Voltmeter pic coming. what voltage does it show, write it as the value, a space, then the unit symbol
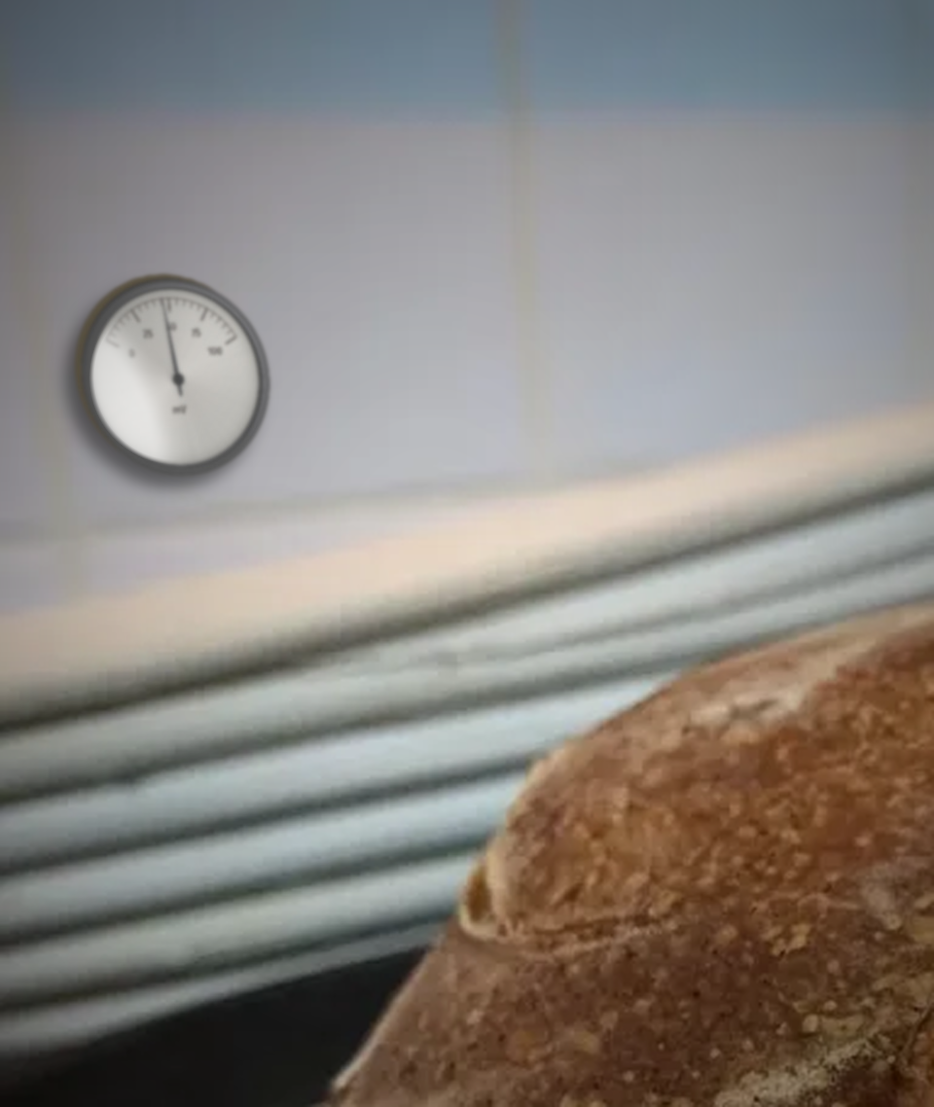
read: 45 mV
